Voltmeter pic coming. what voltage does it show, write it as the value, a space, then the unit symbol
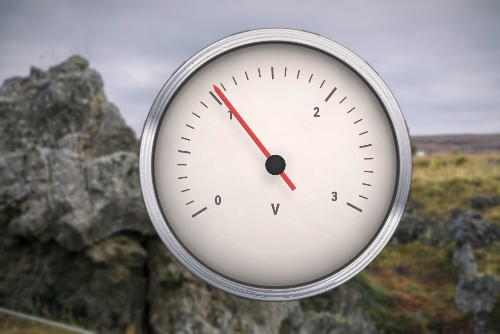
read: 1.05 V
